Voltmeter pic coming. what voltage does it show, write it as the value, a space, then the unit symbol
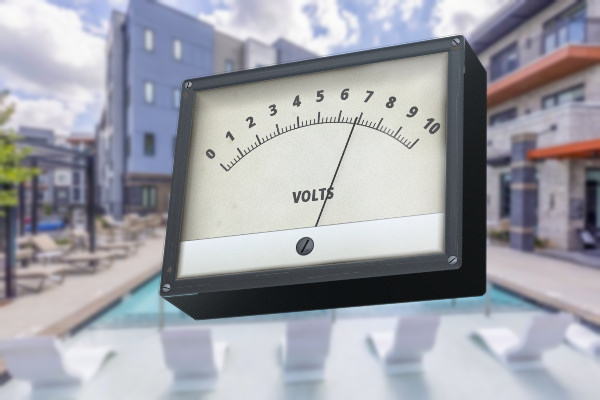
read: 7 V
